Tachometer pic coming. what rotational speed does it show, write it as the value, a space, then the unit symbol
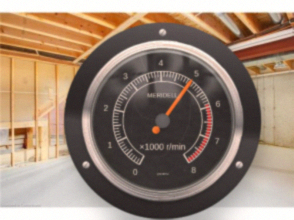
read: 5000 rpm
